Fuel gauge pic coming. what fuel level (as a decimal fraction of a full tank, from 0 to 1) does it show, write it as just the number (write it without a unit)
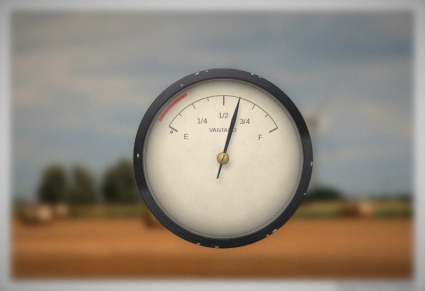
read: 0.625
